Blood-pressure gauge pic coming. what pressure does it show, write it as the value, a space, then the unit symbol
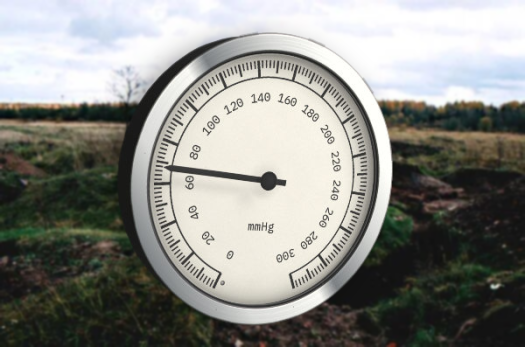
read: 68 mmHg
